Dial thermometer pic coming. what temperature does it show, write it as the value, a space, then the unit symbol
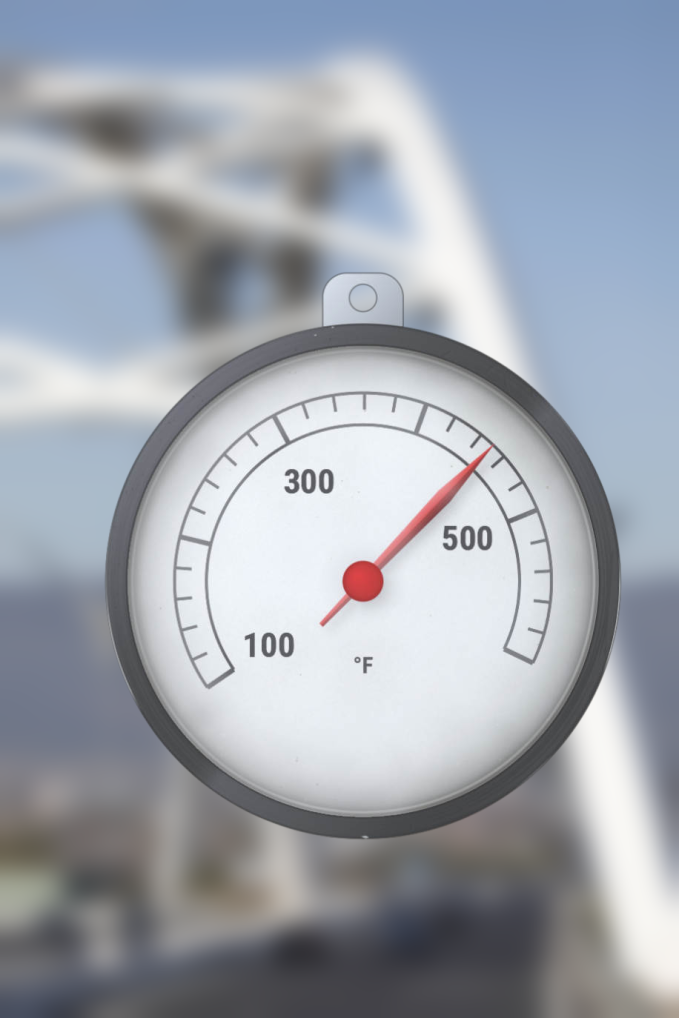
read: 450 °F
